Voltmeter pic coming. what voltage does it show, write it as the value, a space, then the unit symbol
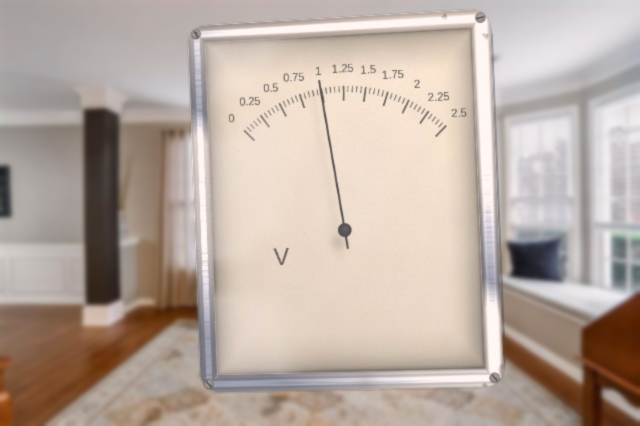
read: 1 V
